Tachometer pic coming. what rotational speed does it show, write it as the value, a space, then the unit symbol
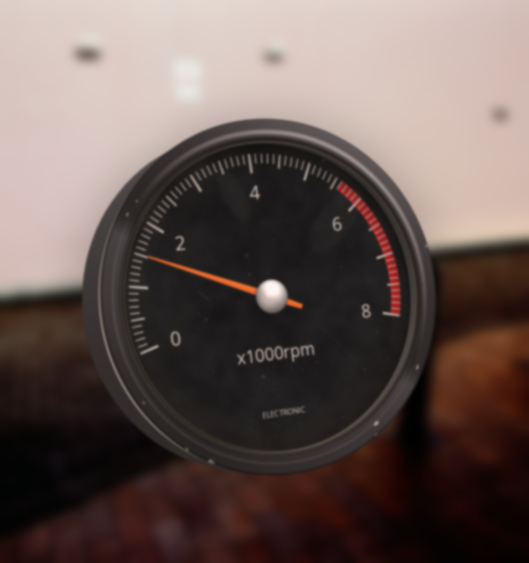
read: 1500 rpm
